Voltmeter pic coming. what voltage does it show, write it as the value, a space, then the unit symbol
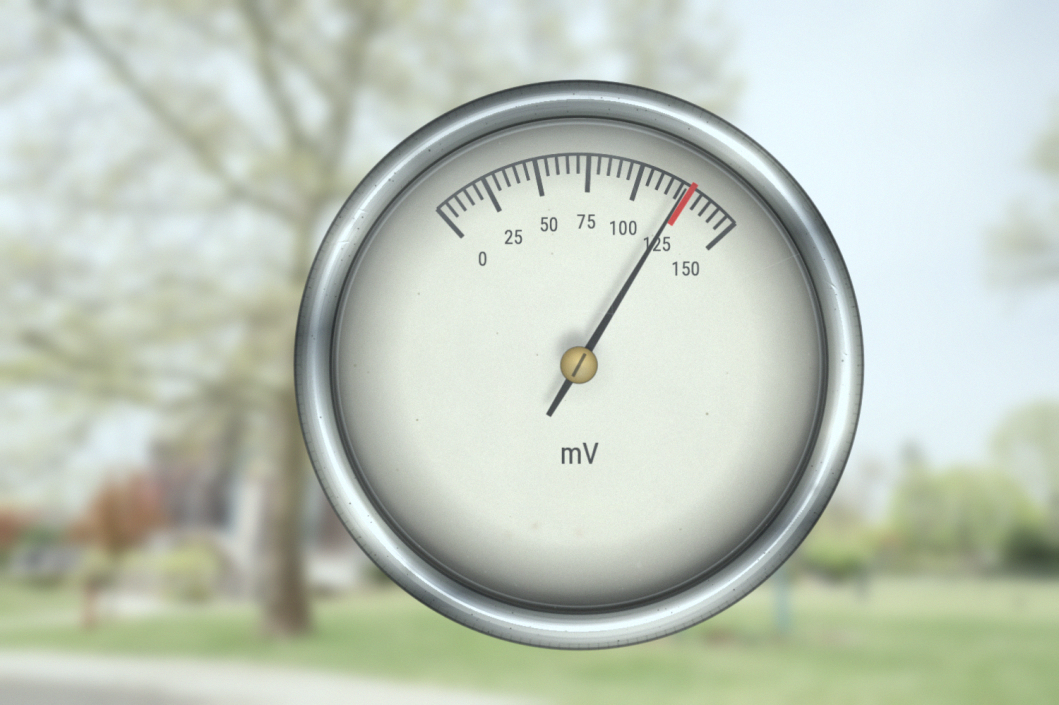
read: 122.5 mV
